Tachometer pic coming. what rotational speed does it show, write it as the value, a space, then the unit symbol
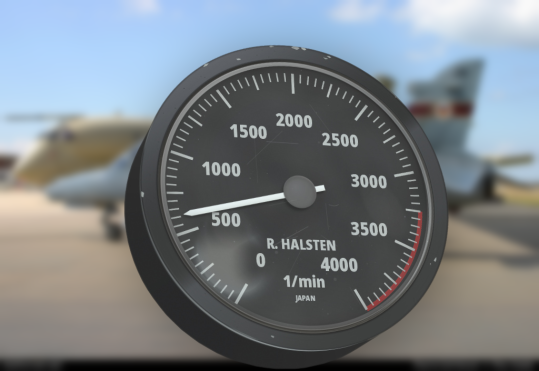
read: 600 rpm
